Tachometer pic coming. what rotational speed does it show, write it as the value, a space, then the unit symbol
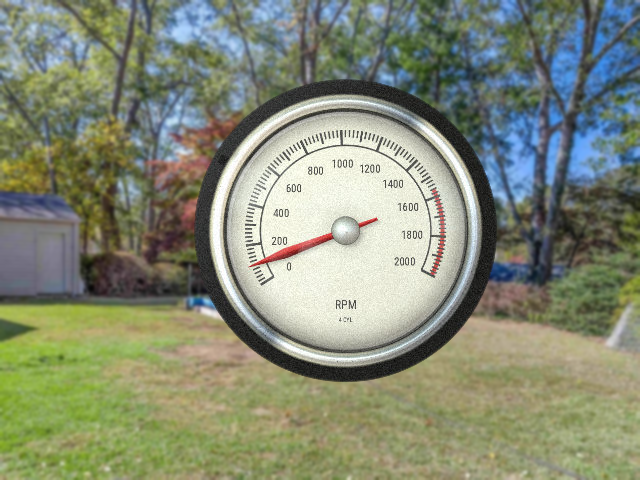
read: 100 rpm
